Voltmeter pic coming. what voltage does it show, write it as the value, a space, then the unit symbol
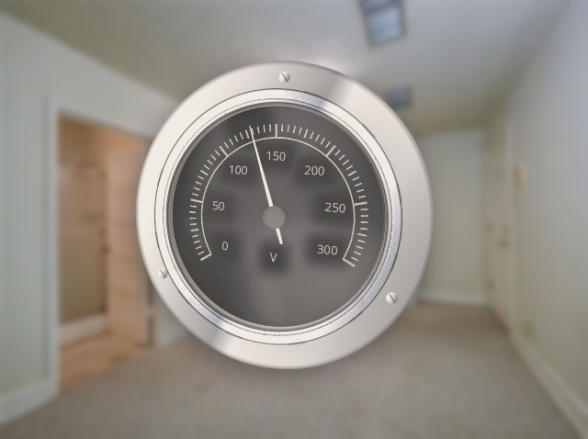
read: 130 V
